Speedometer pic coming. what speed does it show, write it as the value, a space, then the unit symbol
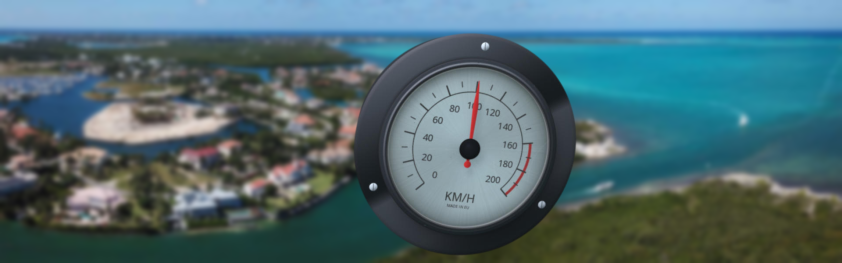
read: 100 km/h
